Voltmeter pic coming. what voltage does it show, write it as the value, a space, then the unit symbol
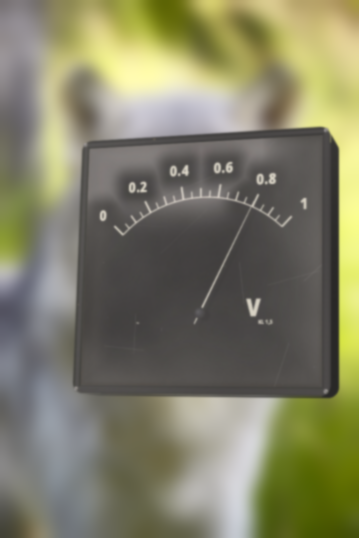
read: 0.8 V
